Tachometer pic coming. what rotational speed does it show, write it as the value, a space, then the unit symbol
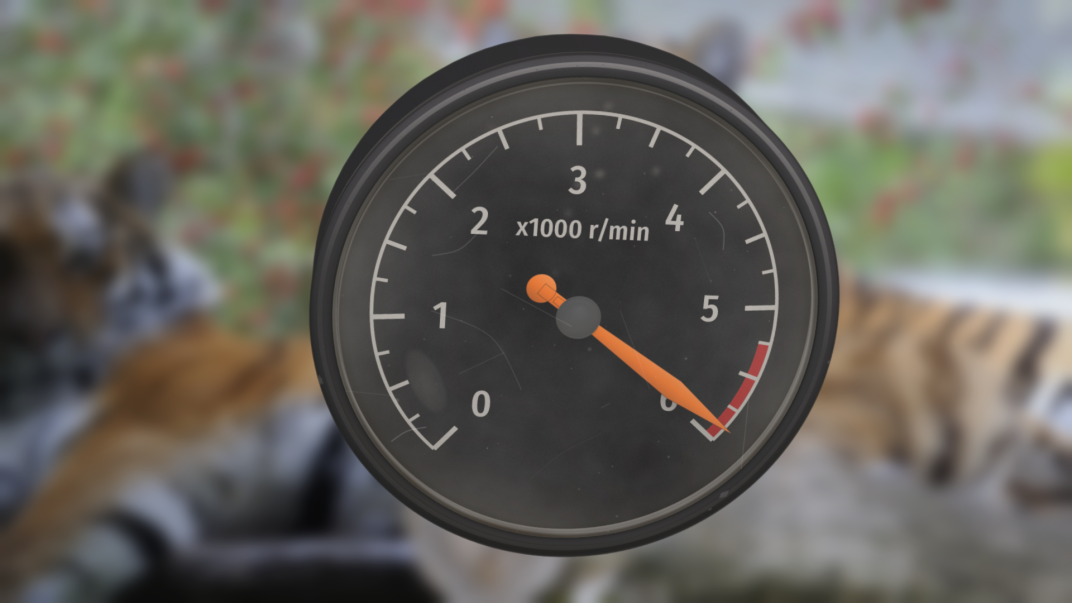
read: 5875 rpm
